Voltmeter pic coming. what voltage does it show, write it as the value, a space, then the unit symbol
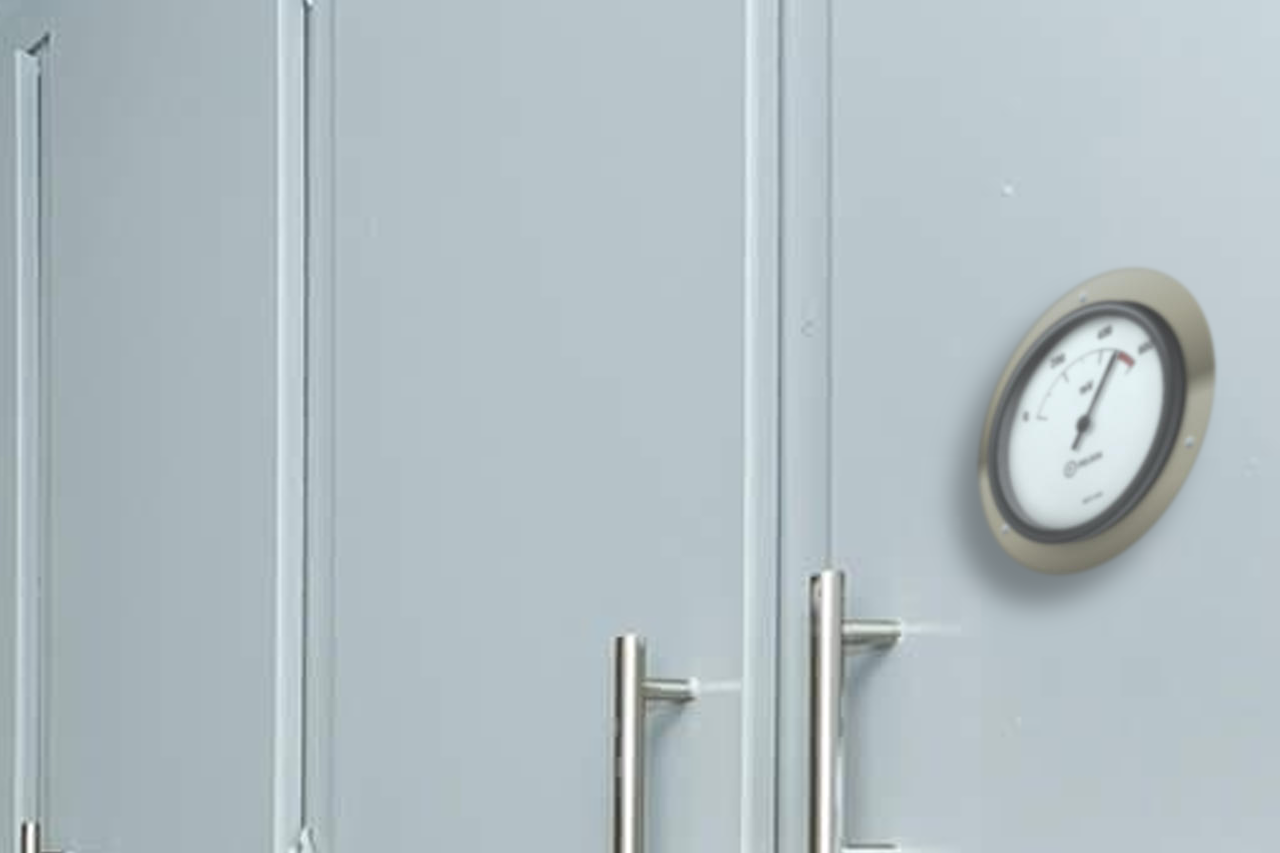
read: 500 mV
